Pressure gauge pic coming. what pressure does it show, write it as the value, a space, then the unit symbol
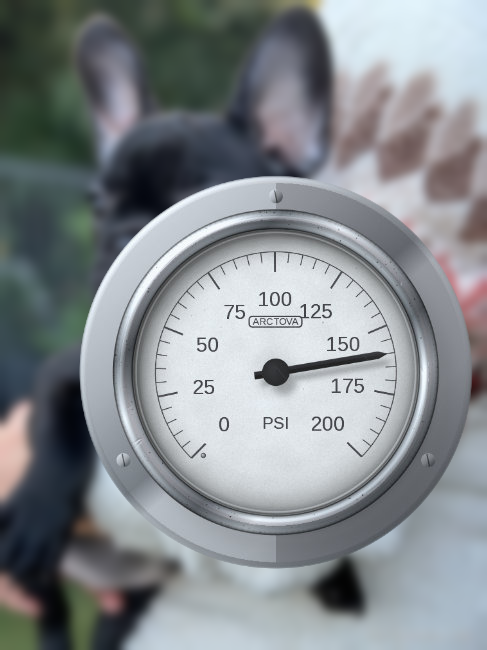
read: 160 psi
